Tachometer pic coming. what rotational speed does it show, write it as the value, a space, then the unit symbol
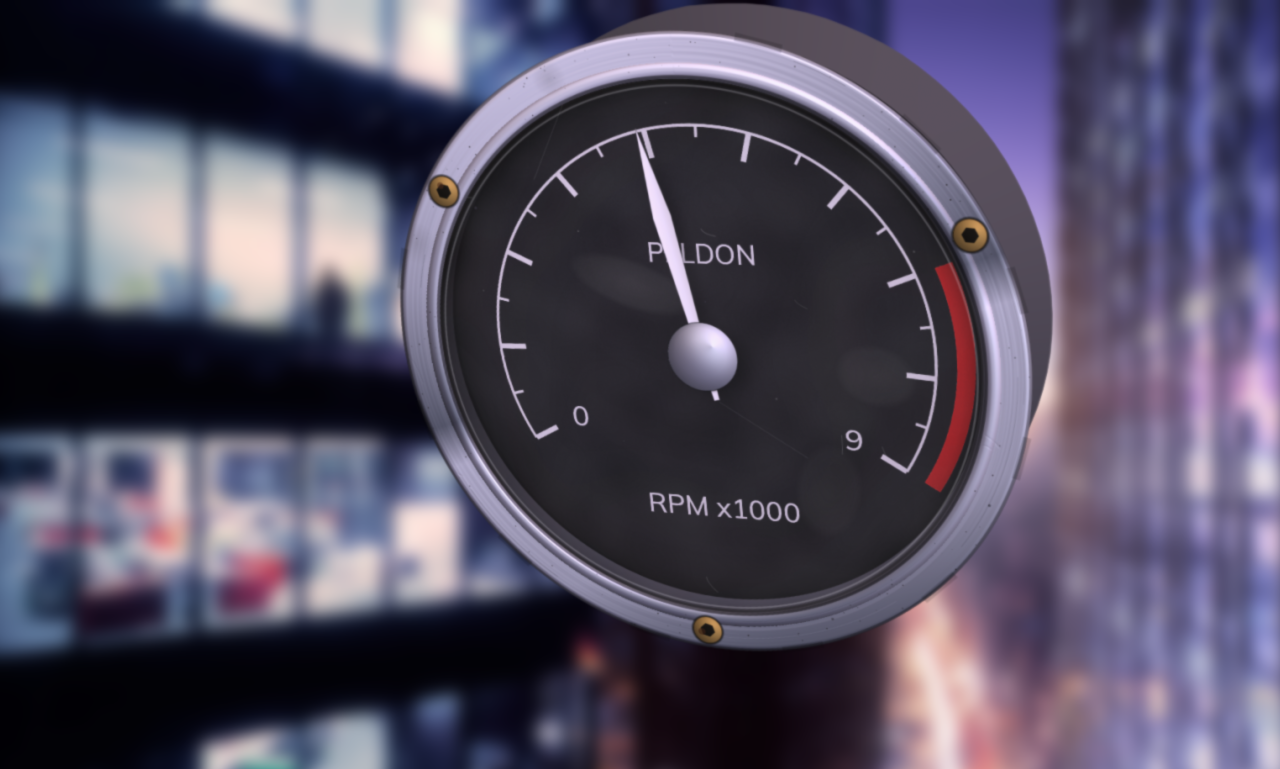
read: 4000 rpm
